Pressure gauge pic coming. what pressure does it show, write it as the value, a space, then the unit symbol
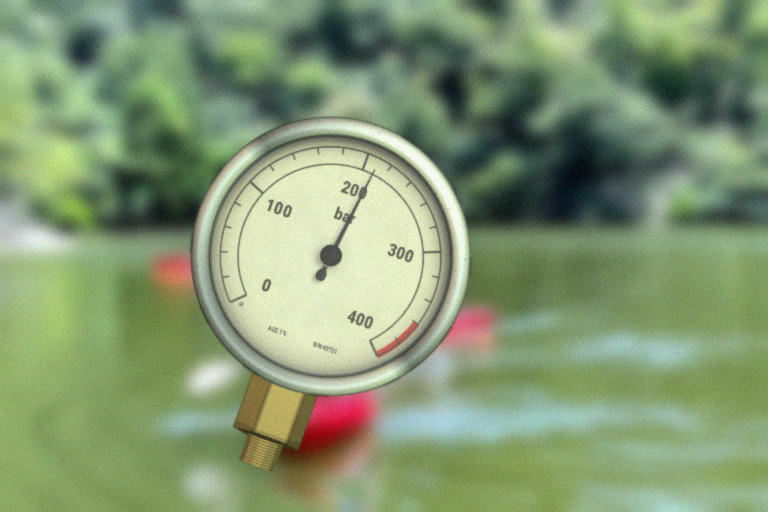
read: 210 bar
